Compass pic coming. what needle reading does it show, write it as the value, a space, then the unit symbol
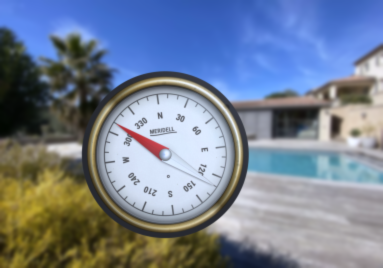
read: 310 °
